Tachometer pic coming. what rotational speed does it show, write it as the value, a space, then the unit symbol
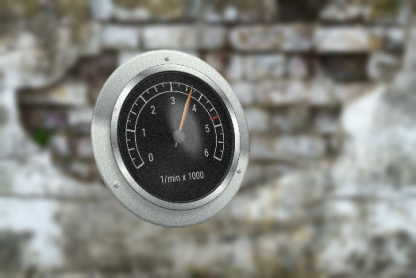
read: 3625 rpm
